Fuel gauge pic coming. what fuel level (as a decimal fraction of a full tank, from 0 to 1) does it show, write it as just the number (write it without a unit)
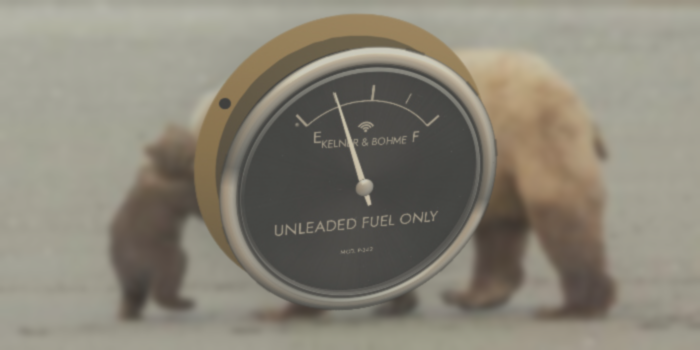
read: 0.25
